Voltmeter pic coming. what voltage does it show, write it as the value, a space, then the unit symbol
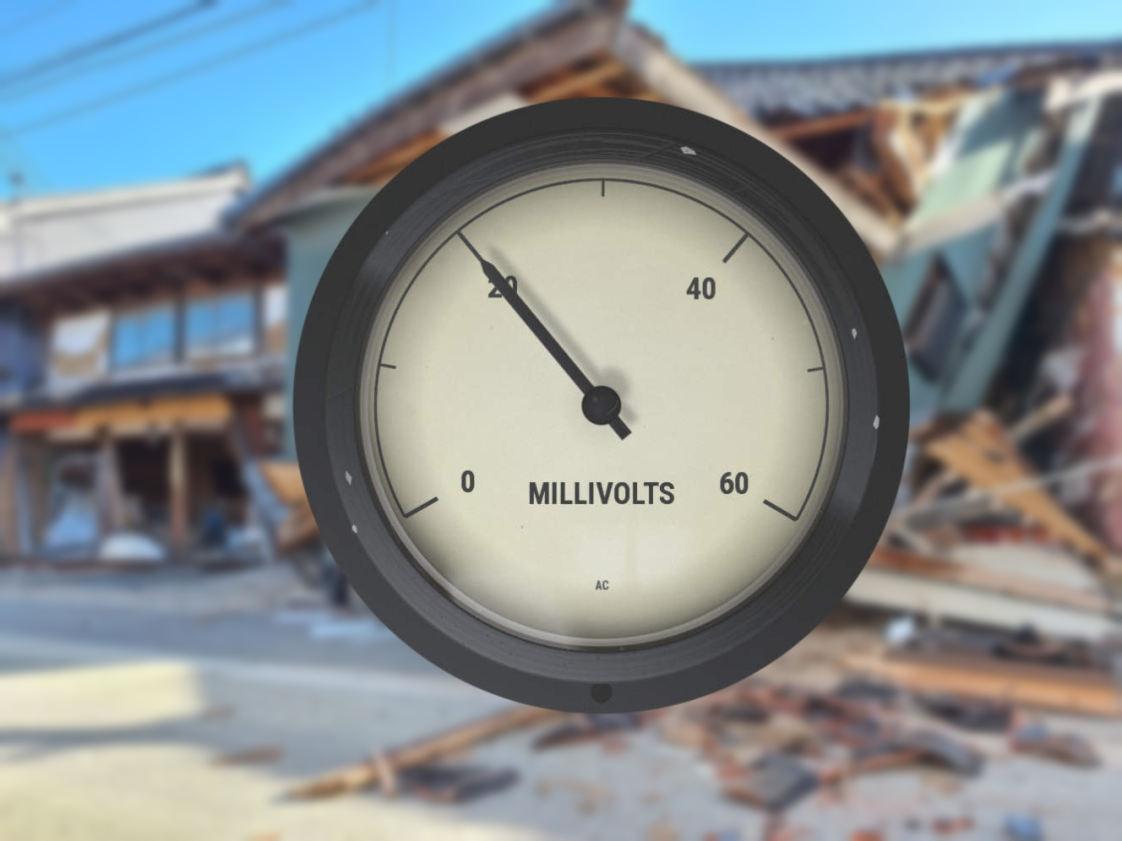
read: 20 mV
